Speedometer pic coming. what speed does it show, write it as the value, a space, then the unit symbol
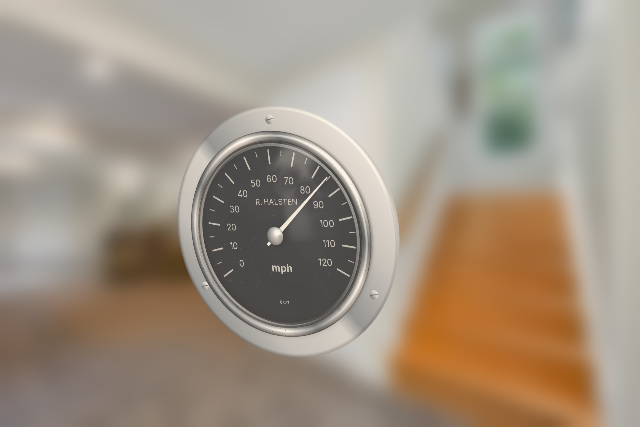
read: 85 mph
